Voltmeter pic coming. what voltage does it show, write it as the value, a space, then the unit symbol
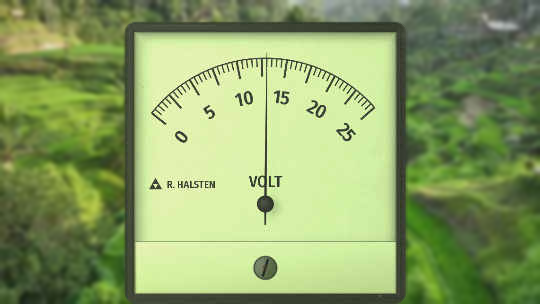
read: 13 V
